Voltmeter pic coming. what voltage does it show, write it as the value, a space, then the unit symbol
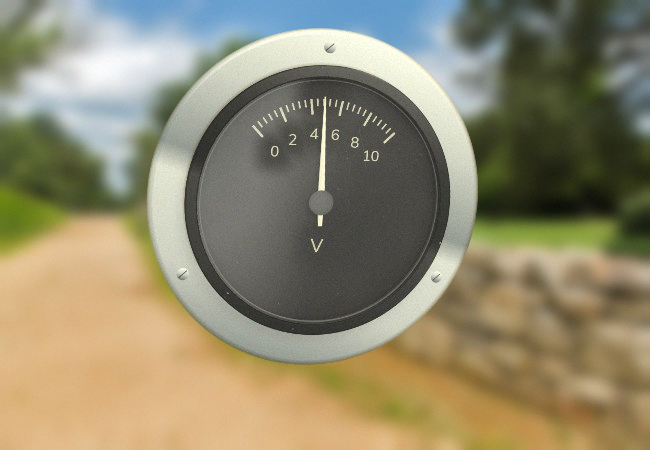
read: 4.8 V
